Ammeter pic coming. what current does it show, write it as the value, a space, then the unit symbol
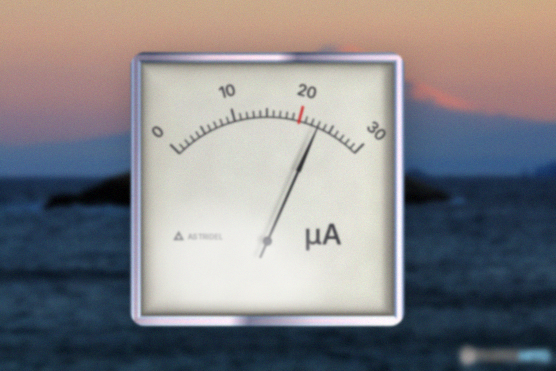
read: 23 µA
